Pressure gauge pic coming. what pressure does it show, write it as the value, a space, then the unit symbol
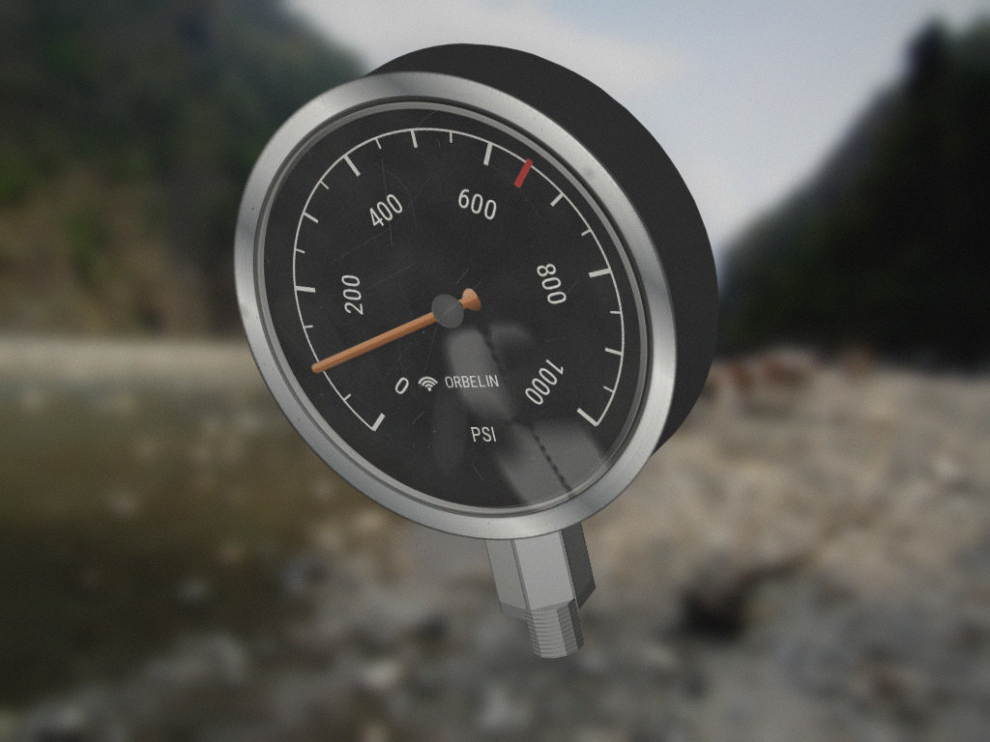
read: 100 psi
